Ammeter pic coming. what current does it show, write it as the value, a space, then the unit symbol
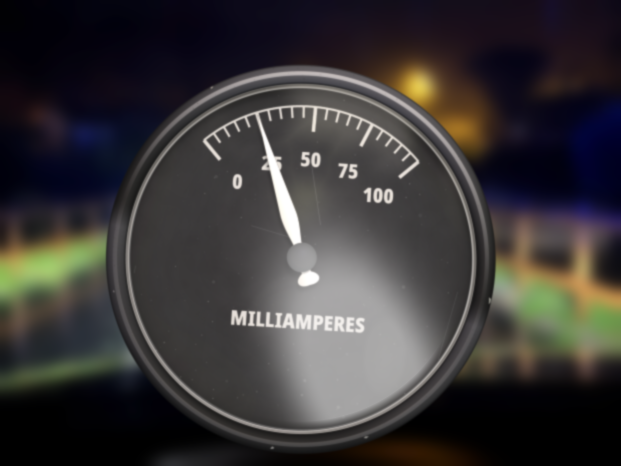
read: 25 mA
